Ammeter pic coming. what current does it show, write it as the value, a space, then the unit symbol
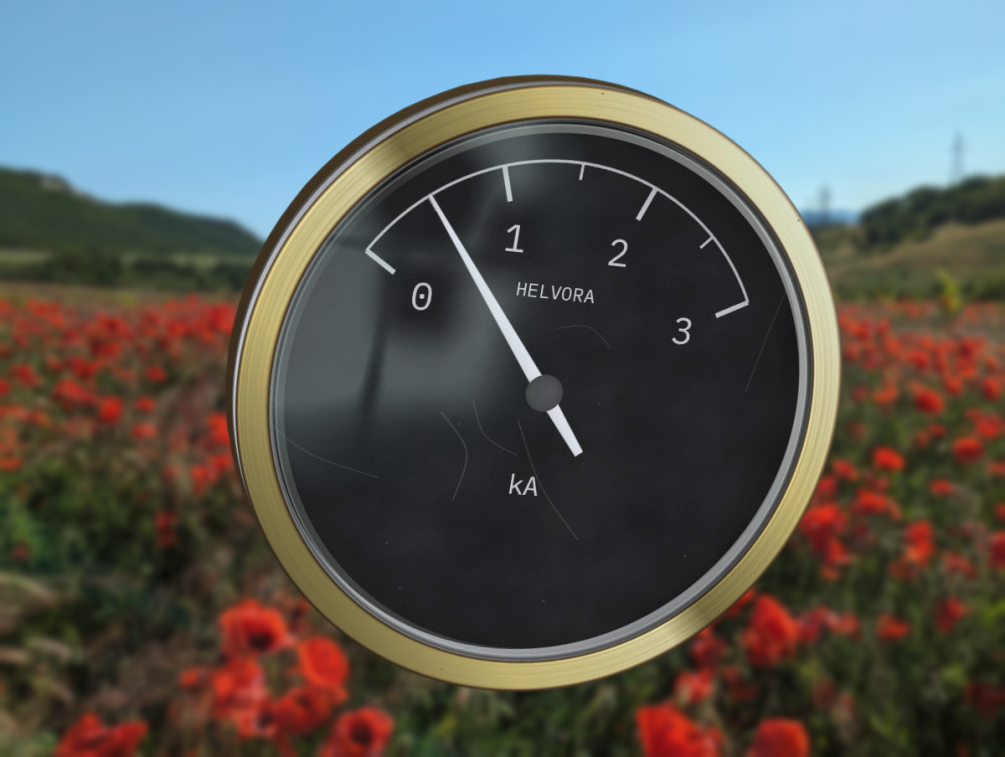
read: 0.5 kA
